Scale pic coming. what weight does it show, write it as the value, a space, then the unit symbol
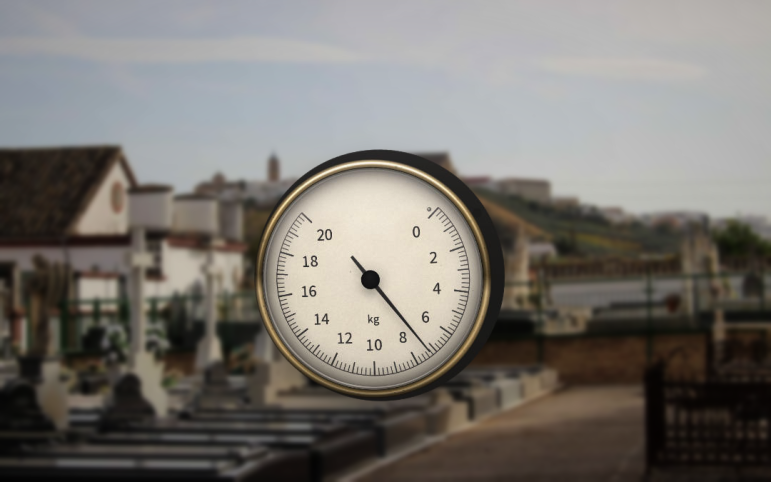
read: 7.2 kg
